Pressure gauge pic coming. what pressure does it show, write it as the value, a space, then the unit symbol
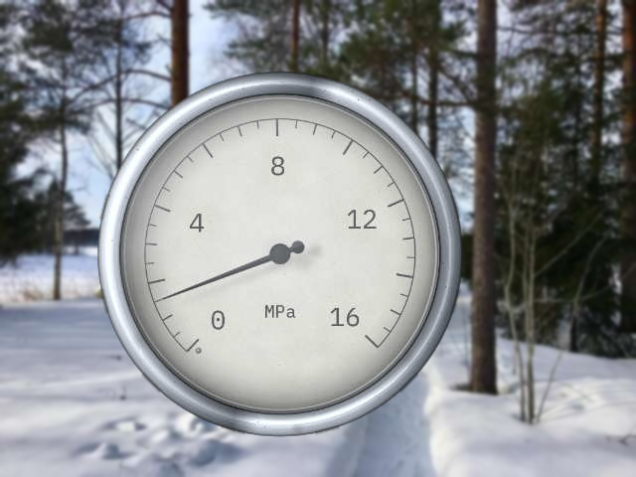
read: 1.5 MPa
